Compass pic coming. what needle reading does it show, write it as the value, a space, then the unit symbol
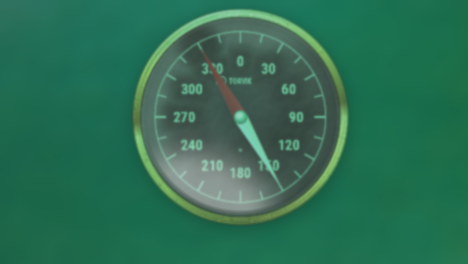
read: 330 °
